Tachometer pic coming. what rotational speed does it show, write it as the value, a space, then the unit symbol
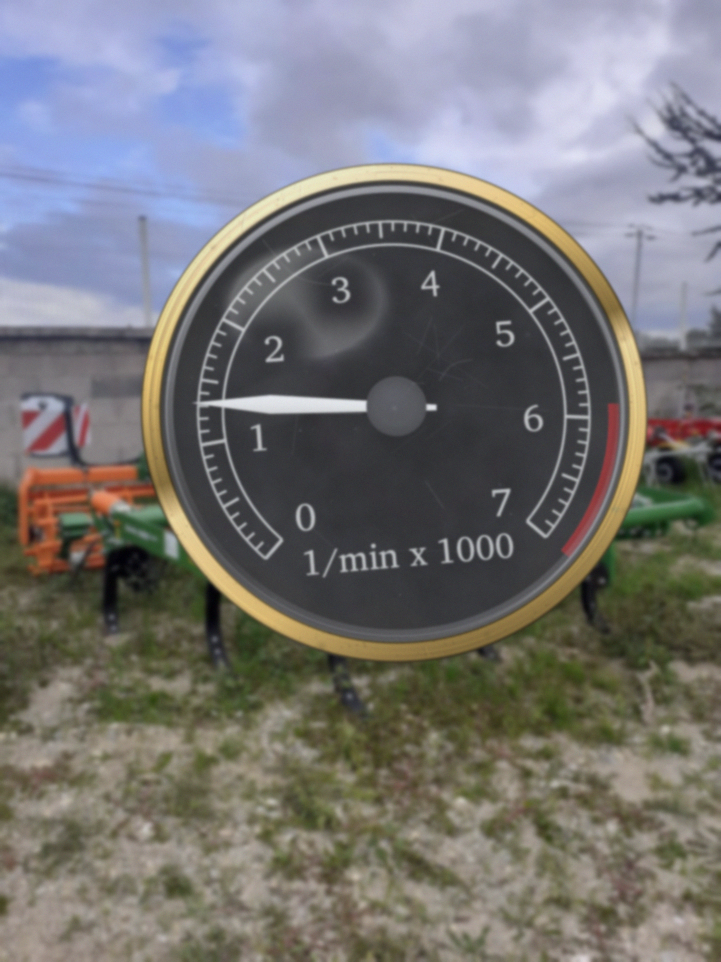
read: 1300 rpm
